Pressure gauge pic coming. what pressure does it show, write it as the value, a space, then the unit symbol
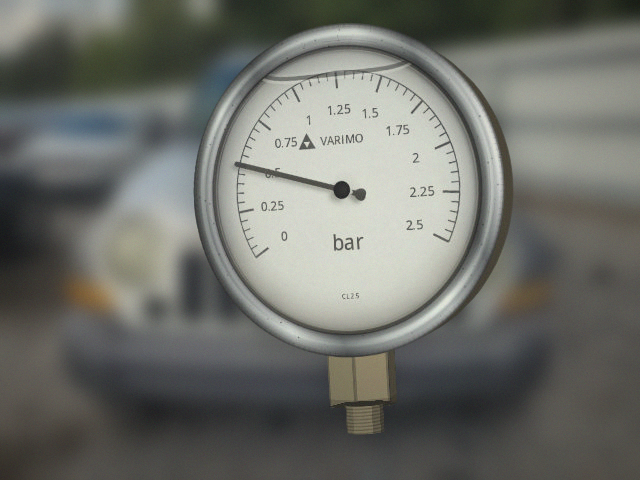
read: 0.5 bar
